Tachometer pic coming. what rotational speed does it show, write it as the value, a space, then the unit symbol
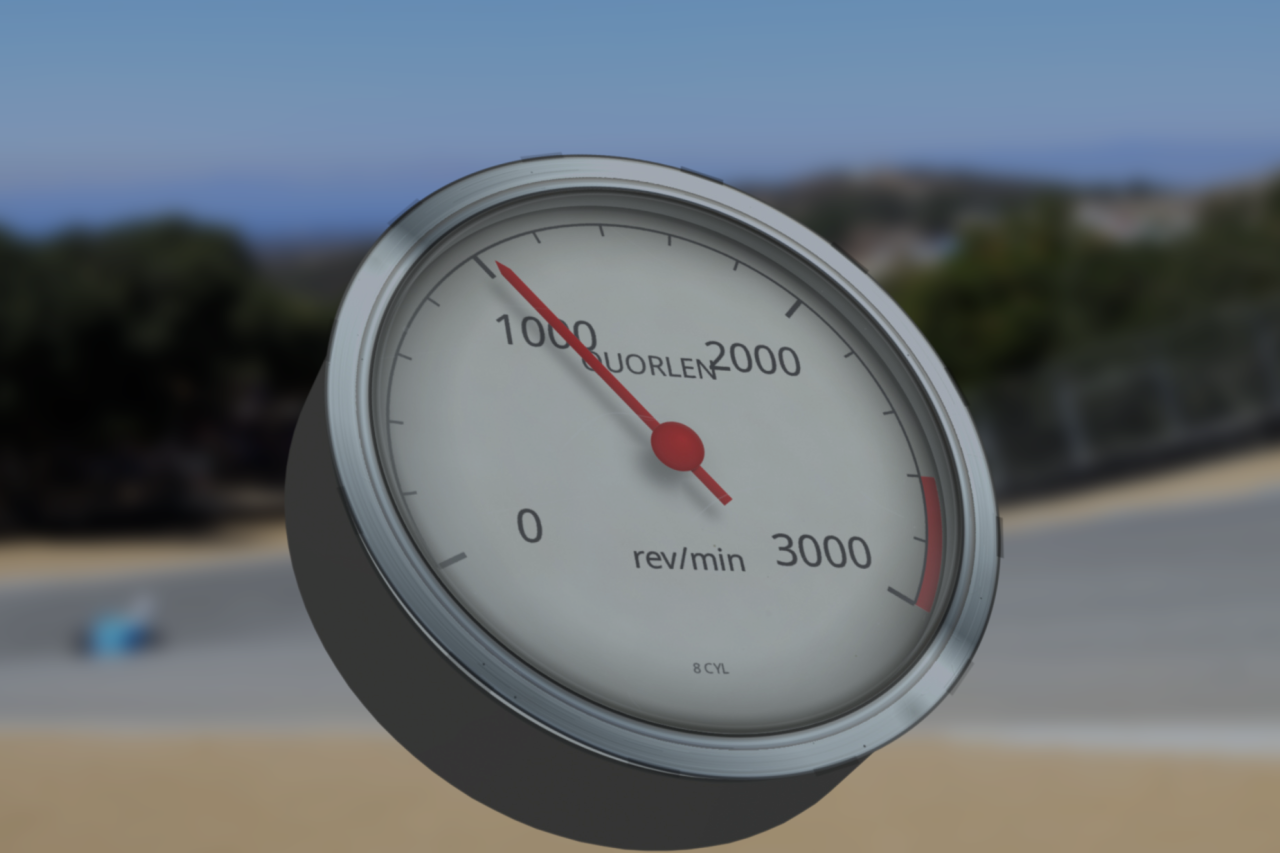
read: 1000 rpm
